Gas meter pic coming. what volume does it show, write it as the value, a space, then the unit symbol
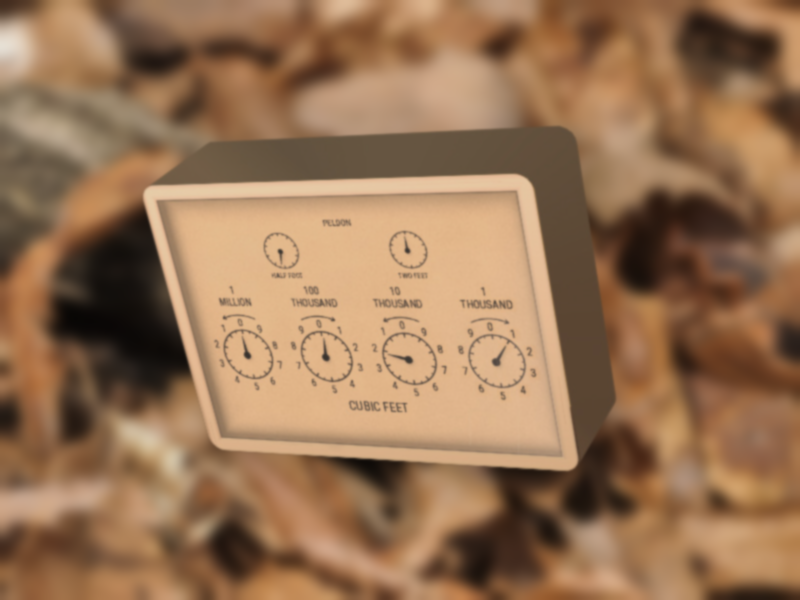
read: 2100 ft³
